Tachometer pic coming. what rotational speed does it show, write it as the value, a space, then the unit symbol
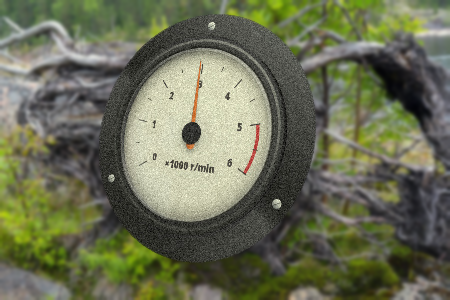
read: 3000 rpm
